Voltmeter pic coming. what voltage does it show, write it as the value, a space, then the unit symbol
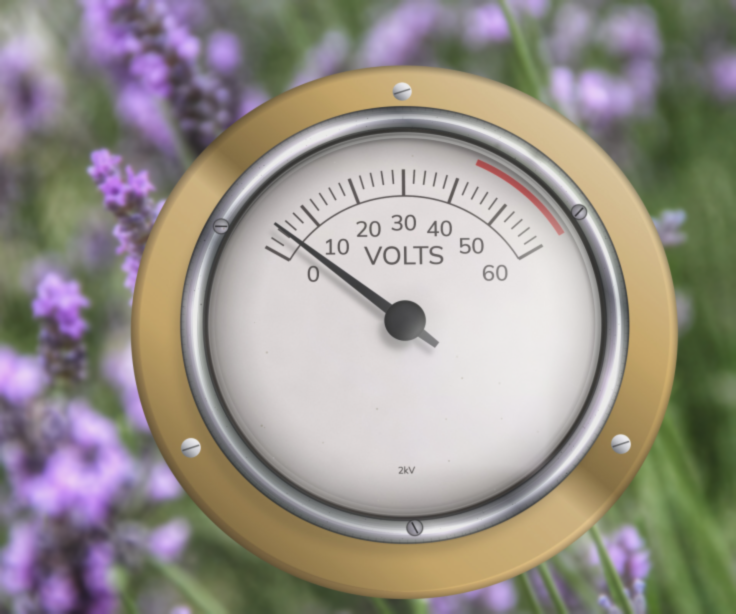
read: 4 V
